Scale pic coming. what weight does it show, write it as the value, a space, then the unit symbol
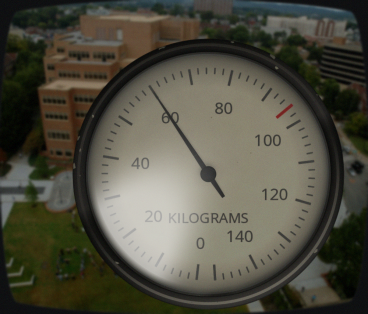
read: 60 kg
